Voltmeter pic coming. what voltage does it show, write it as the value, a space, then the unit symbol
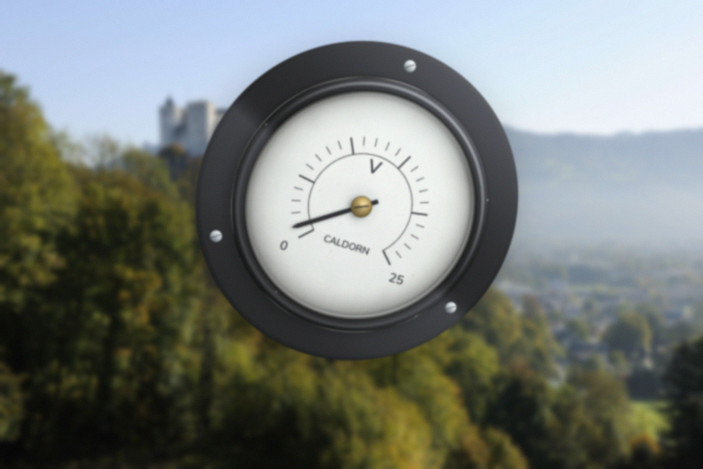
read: 1 V
